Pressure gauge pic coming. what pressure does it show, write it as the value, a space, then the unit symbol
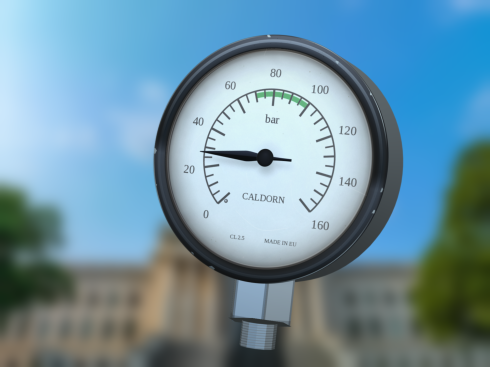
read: 27.5 bar
